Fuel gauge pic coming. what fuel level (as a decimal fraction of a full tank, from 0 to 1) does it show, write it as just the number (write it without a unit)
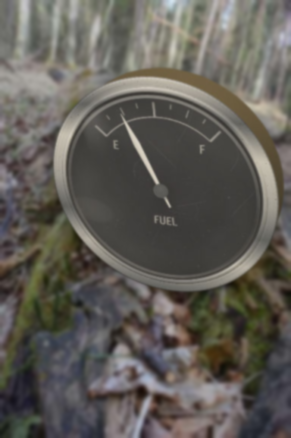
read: 0.25
